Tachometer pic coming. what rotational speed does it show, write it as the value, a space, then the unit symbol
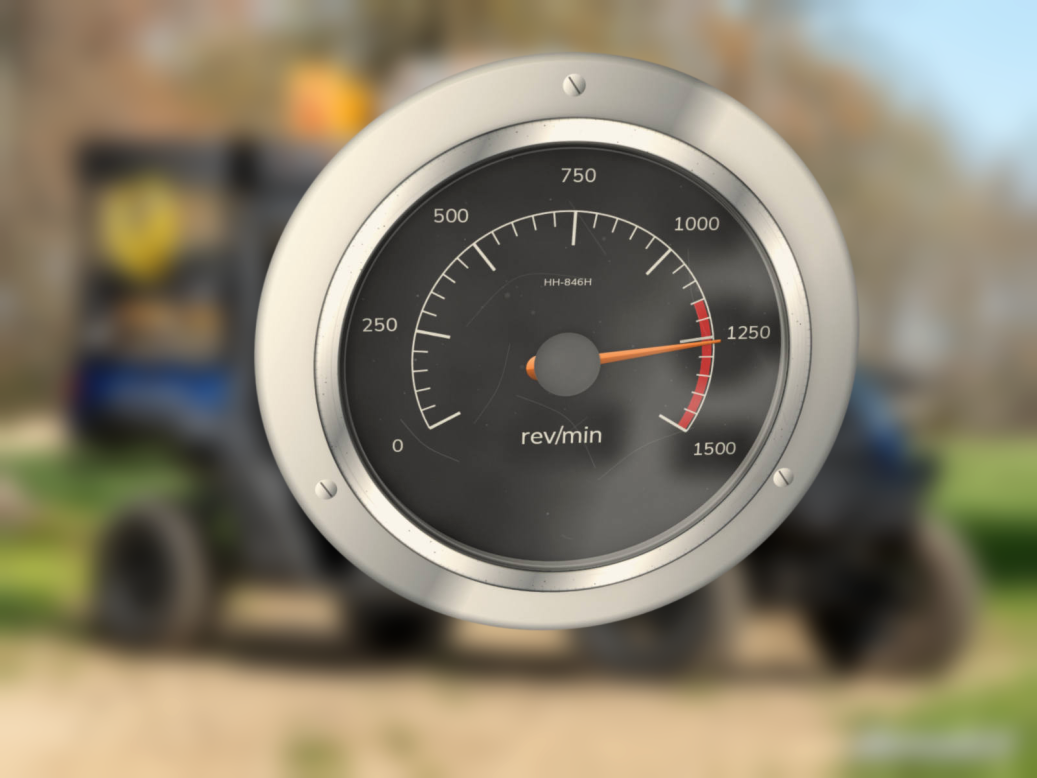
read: 1250 rpm
